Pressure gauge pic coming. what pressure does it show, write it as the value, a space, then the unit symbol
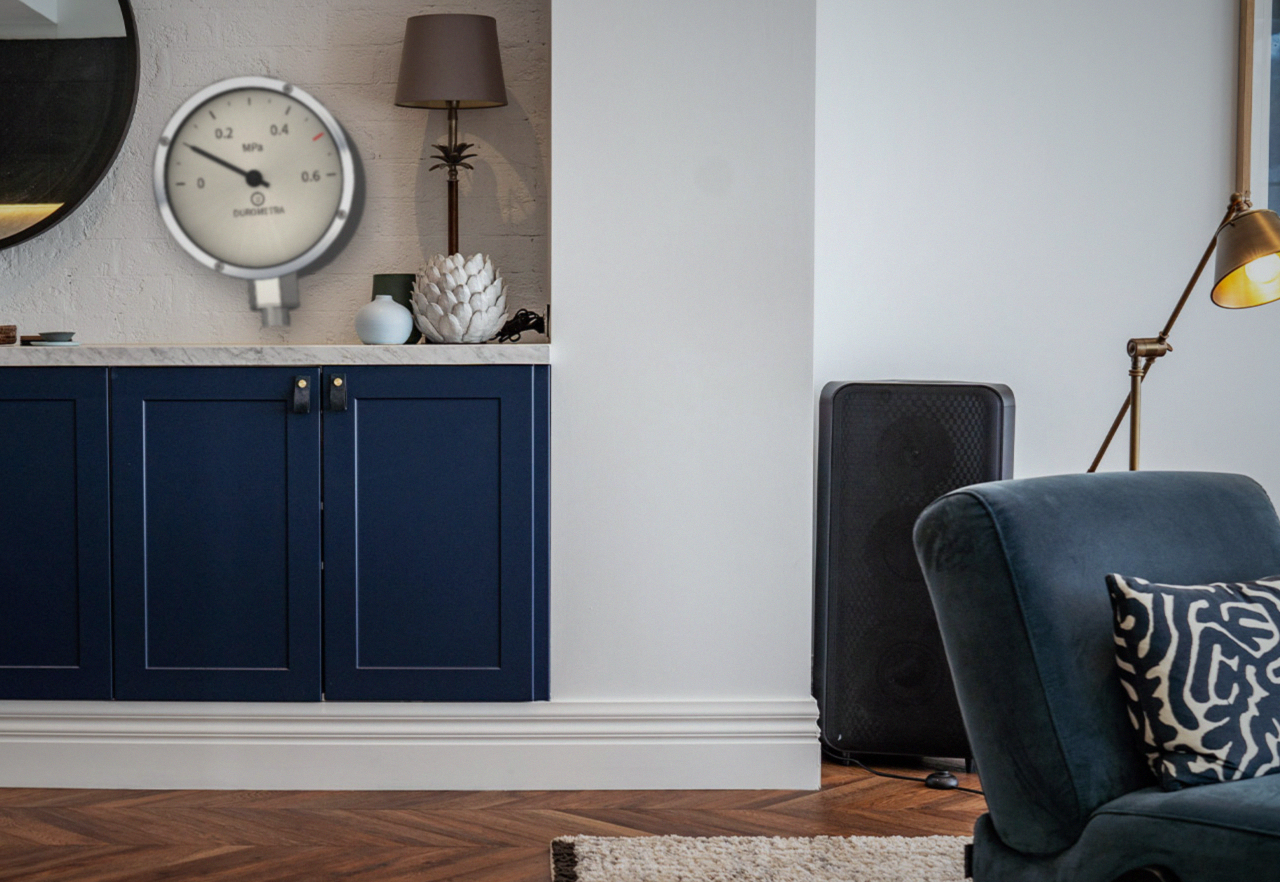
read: 0.1 MPa
